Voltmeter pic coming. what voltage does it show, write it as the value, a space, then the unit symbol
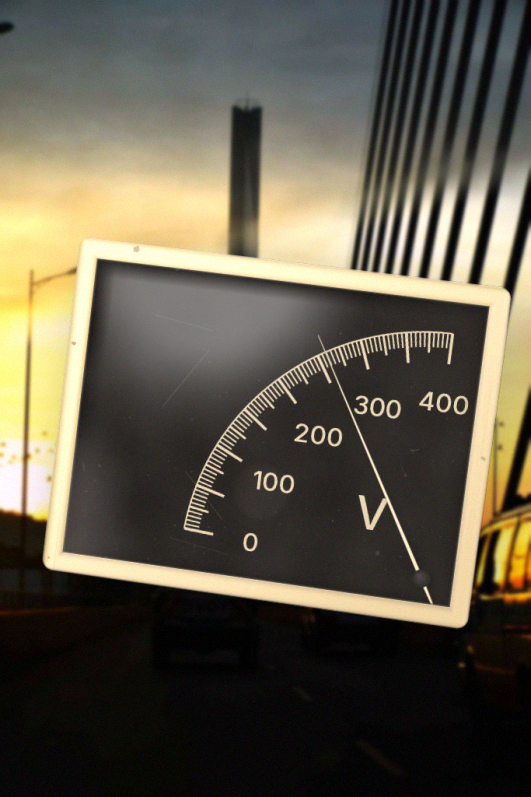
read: 260 V
